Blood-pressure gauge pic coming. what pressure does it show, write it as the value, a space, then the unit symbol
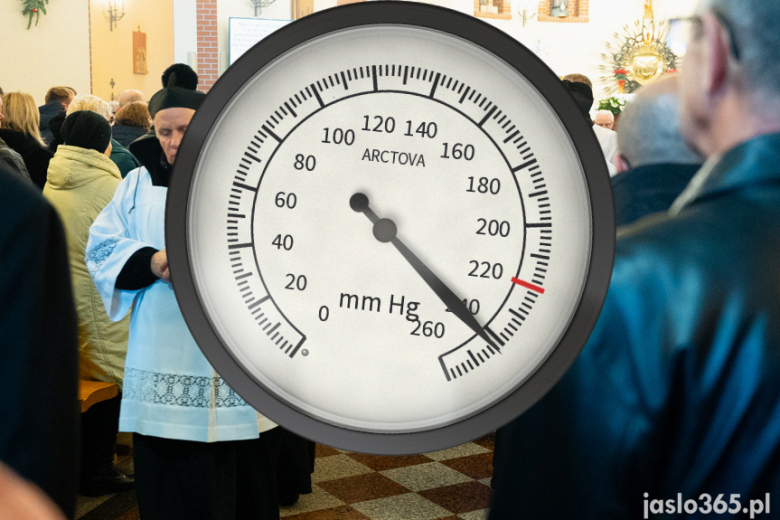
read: 242 mmHg
